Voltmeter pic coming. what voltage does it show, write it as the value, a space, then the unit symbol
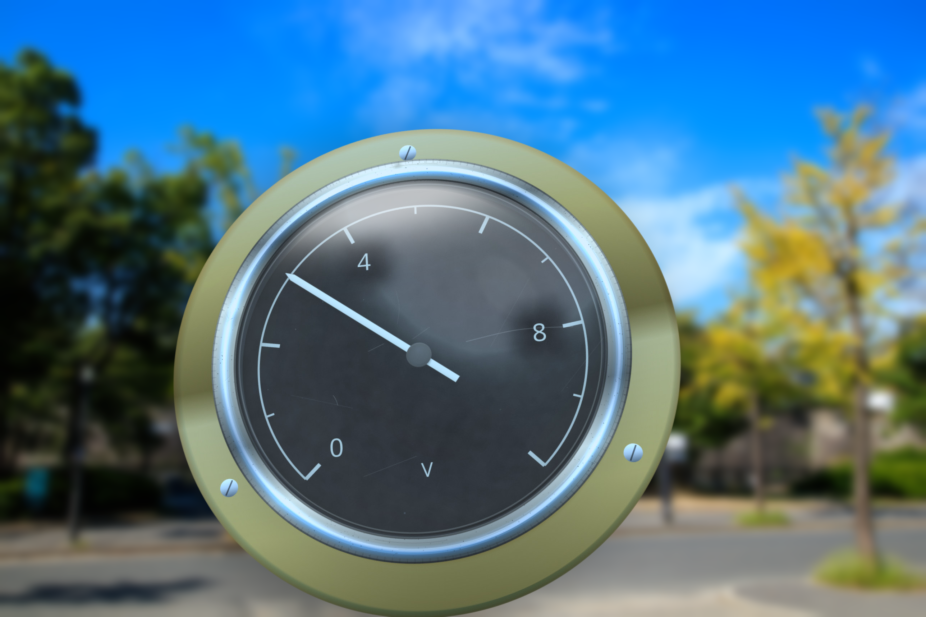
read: 3 V
